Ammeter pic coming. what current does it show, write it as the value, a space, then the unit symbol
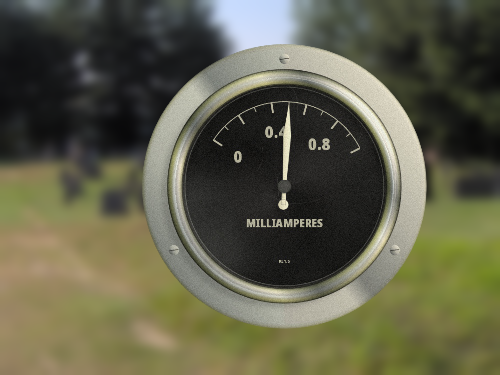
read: 0.5 mA
